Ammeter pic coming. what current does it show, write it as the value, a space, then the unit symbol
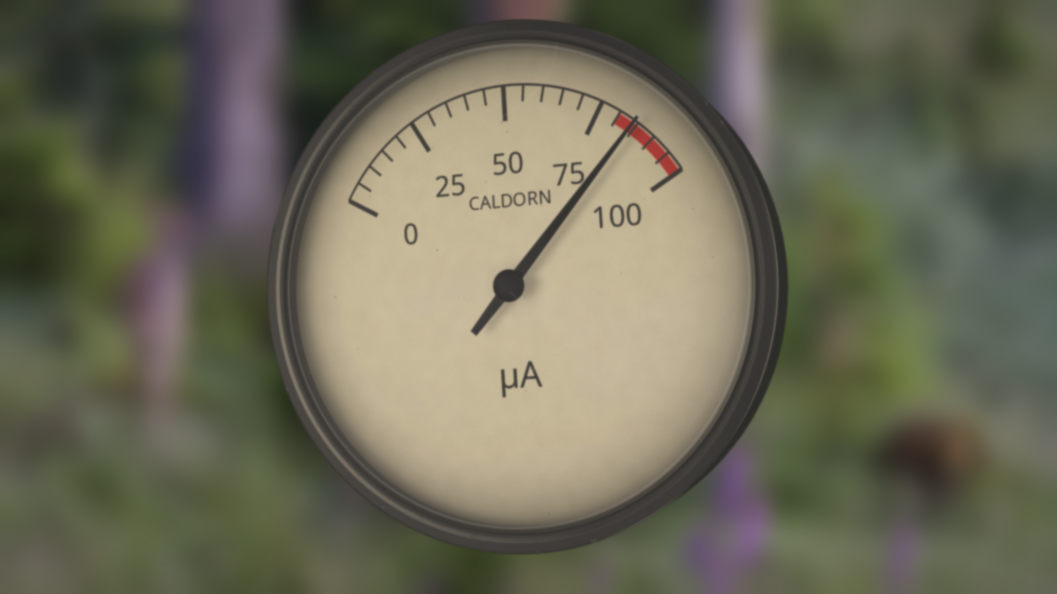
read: 85 µA
